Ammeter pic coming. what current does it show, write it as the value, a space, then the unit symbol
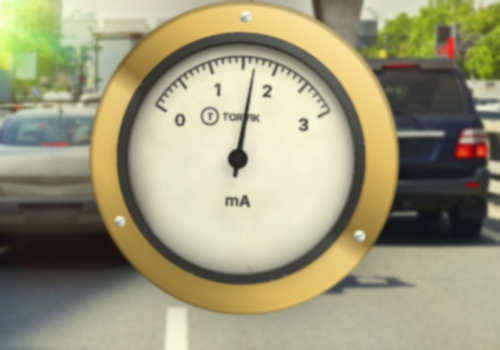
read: 1.7 mA
